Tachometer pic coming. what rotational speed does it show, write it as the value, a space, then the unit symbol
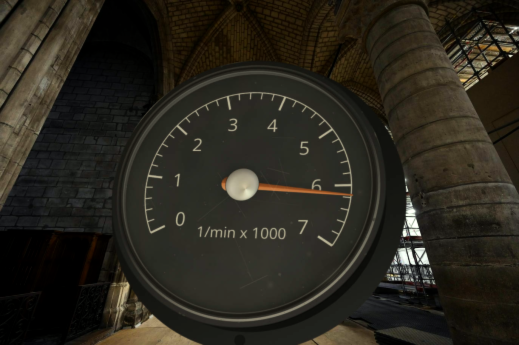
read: 6200 rpm
